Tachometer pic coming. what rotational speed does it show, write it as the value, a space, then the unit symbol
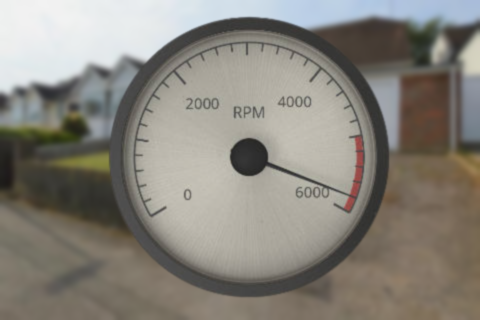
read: 5800 rpm
